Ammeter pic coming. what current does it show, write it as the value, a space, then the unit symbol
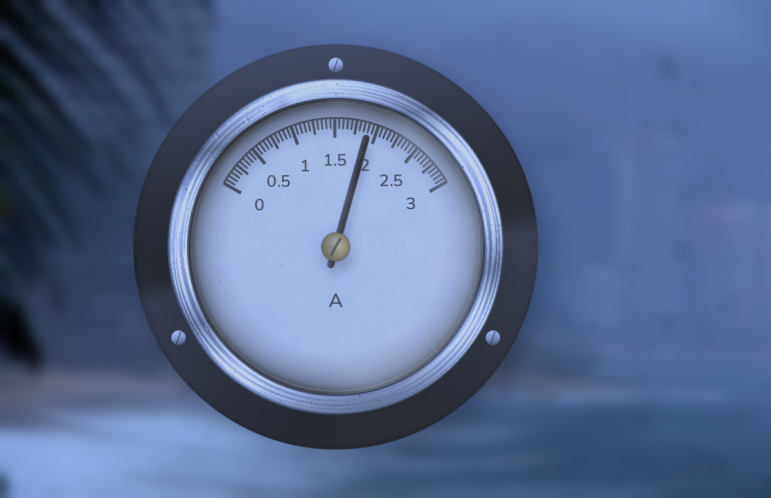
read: 1.9 A
